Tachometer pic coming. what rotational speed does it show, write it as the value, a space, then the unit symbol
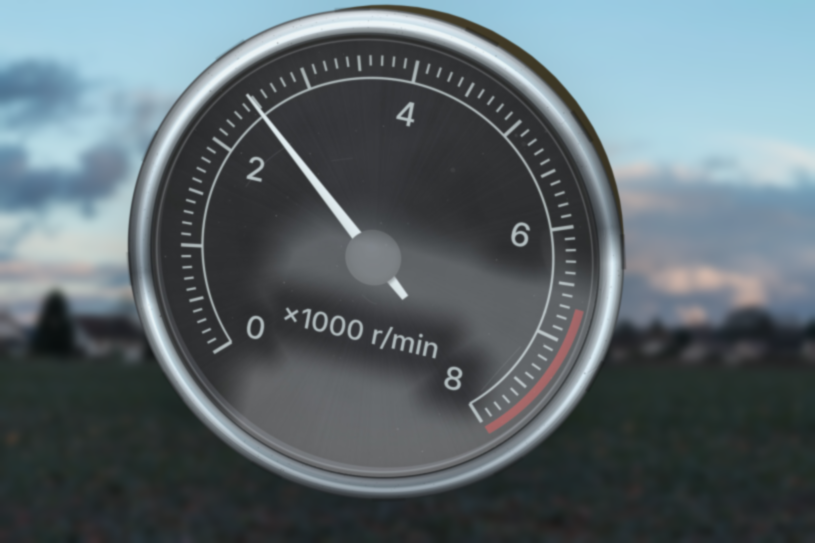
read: 2500 rpm
